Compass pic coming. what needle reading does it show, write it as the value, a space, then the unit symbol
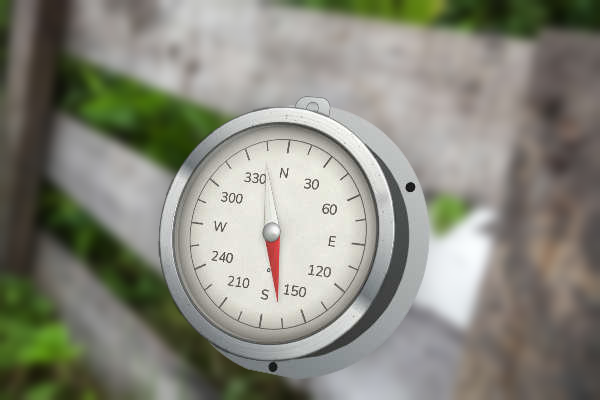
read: 165 °
